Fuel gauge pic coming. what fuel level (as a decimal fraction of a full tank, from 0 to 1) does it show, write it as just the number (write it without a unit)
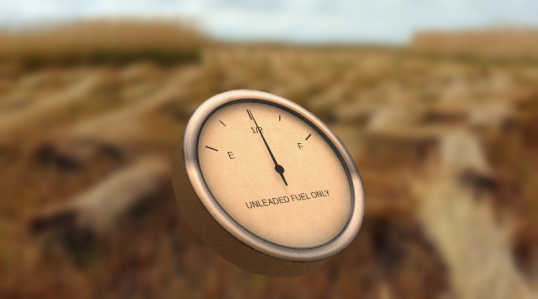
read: 0.5
